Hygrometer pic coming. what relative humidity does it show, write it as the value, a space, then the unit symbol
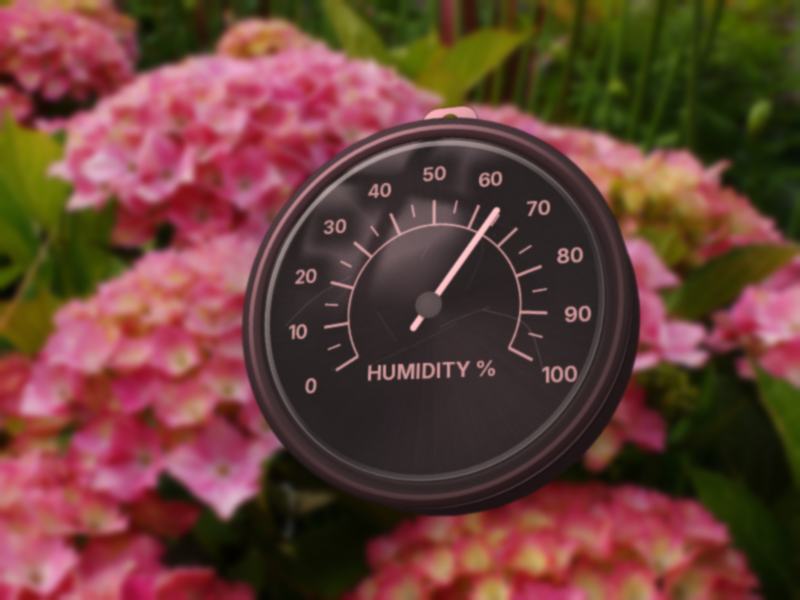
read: 65 %
